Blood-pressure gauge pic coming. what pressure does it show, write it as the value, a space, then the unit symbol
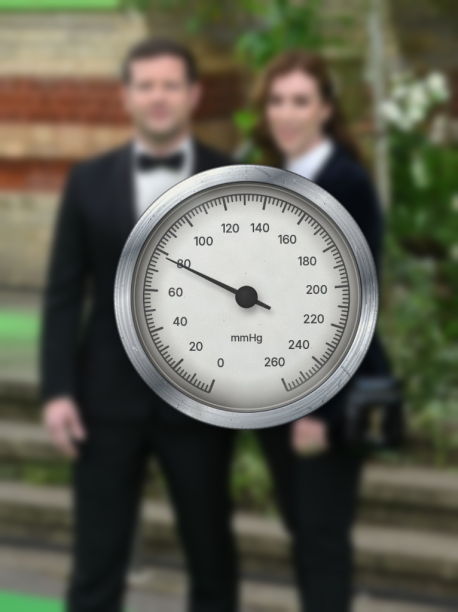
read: 78 mmHg
